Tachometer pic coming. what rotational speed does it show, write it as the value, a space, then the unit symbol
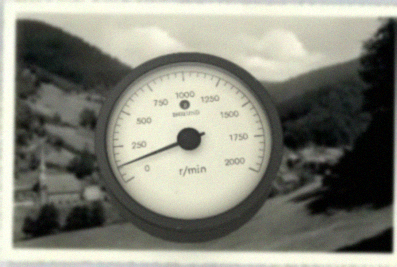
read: 100 rpm
